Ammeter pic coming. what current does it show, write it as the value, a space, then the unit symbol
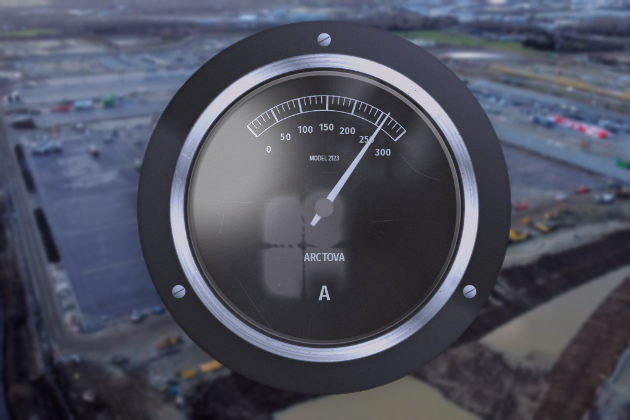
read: 260 A
